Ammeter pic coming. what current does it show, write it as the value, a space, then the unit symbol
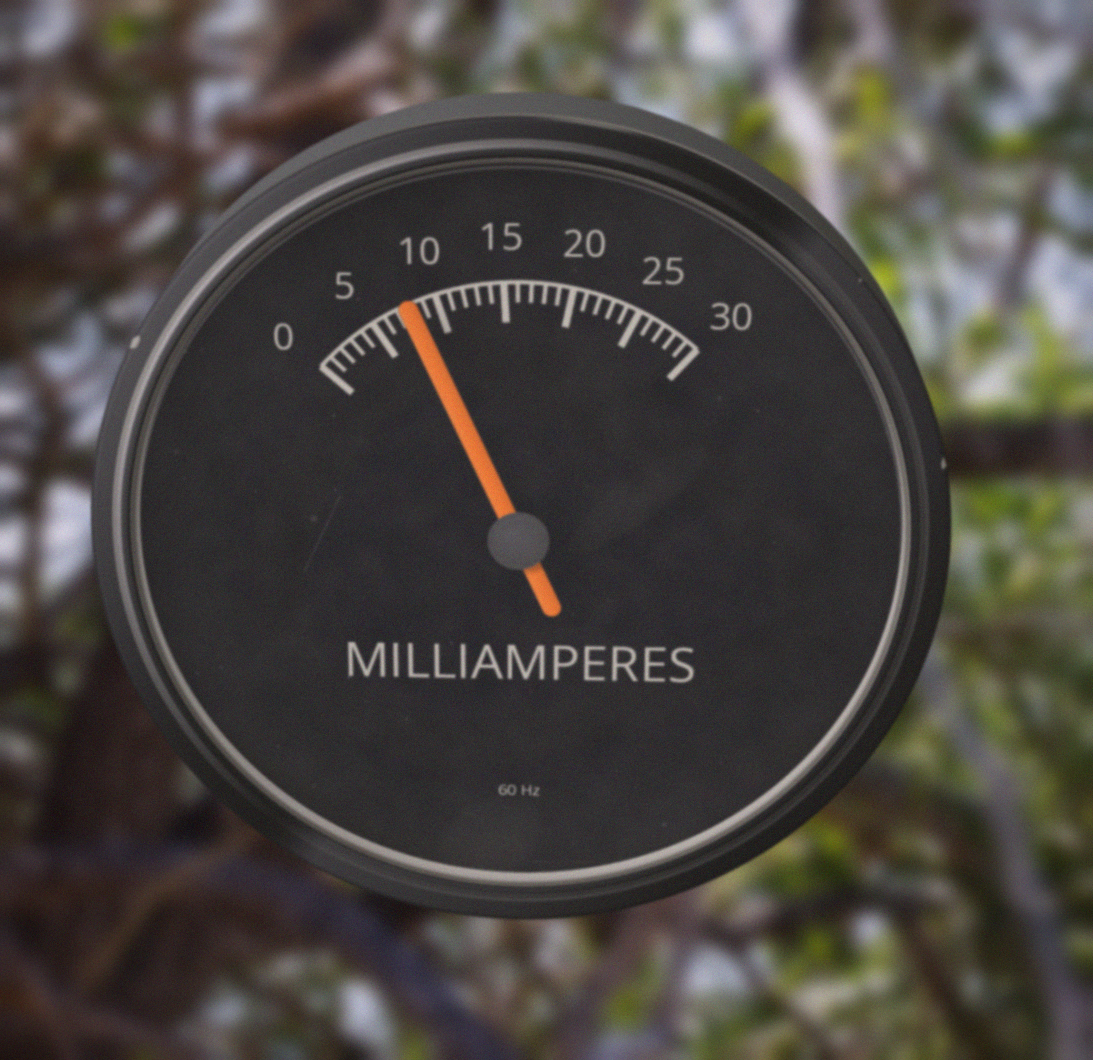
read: 8 mA
